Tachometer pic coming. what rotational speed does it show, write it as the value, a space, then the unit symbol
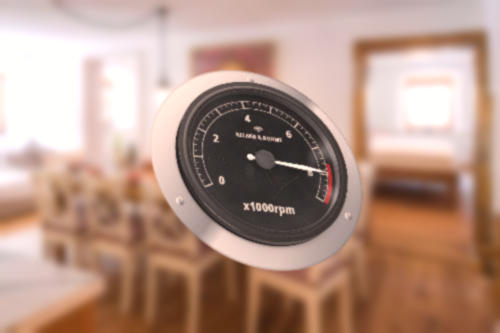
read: 8000 rpm
